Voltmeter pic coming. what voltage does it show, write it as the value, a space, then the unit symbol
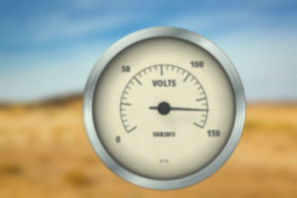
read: 135 V
